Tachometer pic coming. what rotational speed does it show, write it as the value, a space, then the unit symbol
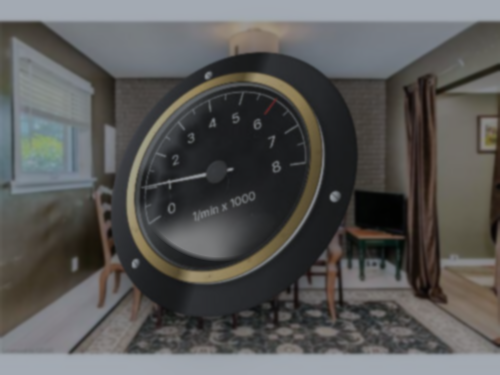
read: 1000 rpm
